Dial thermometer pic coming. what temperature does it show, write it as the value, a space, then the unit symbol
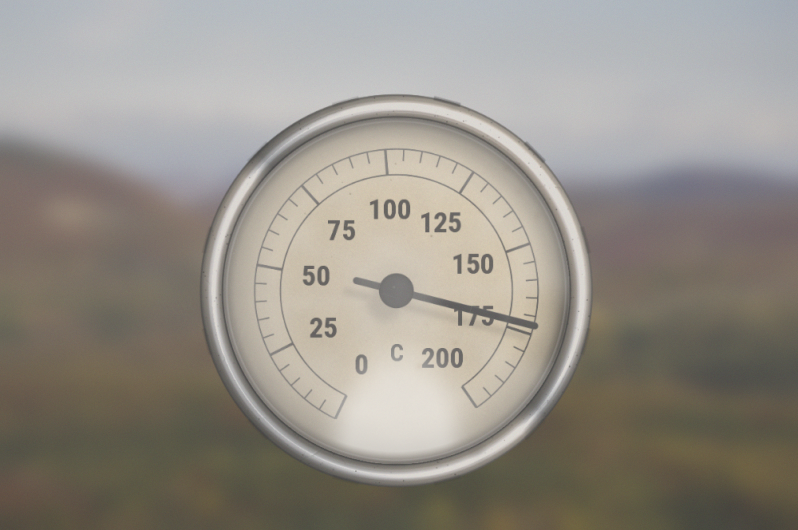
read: 172.5 °C
